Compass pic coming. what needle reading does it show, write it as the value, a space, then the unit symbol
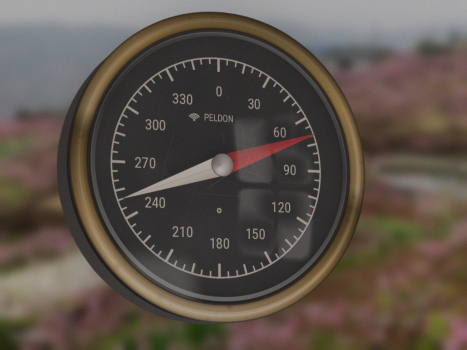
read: 70 °
